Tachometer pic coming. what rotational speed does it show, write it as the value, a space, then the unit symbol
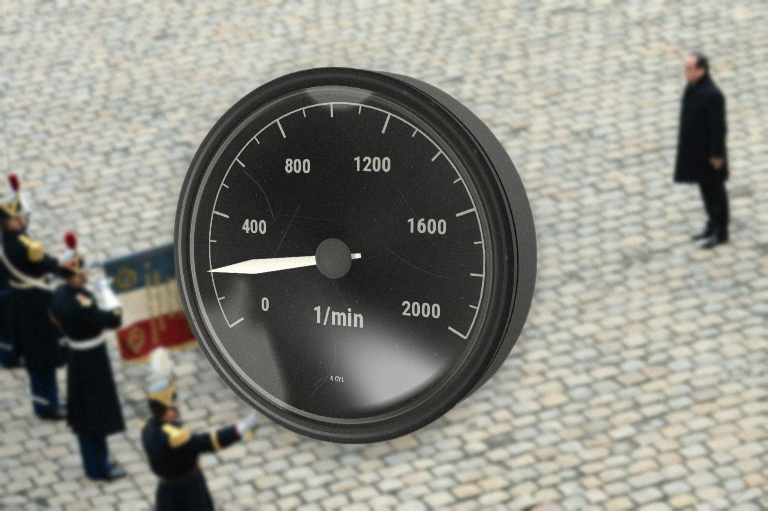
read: 200 rpm
